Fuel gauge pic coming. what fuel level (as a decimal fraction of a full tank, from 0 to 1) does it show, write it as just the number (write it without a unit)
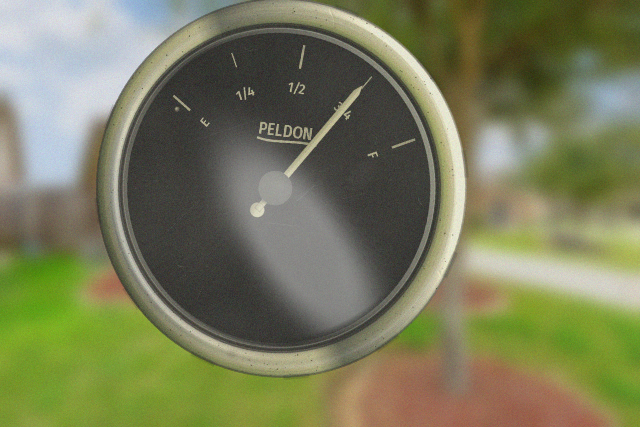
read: 0.75
